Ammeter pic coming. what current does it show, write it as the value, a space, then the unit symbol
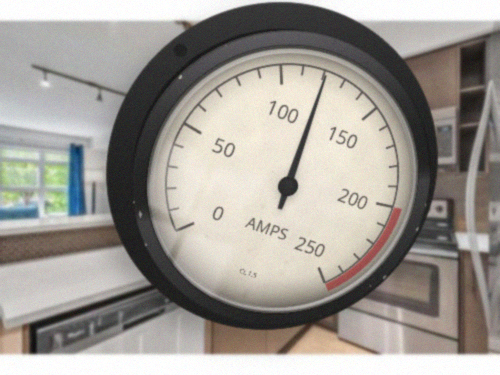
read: 120 A
